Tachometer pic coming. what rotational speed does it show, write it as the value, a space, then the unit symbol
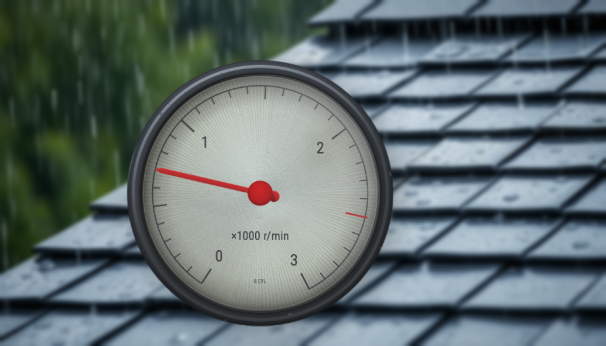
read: 700 rpm
